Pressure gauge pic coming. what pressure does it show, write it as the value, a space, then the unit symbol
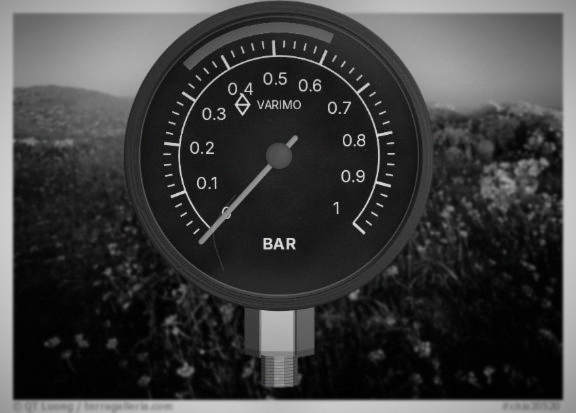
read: 0 bar
